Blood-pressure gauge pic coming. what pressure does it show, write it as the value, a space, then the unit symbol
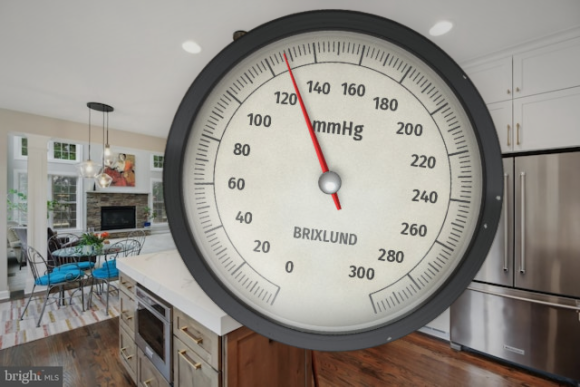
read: 128 mmHg
